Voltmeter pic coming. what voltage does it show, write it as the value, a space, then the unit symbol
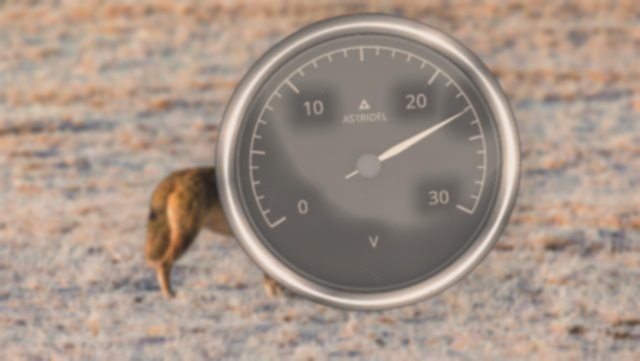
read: 23 V
